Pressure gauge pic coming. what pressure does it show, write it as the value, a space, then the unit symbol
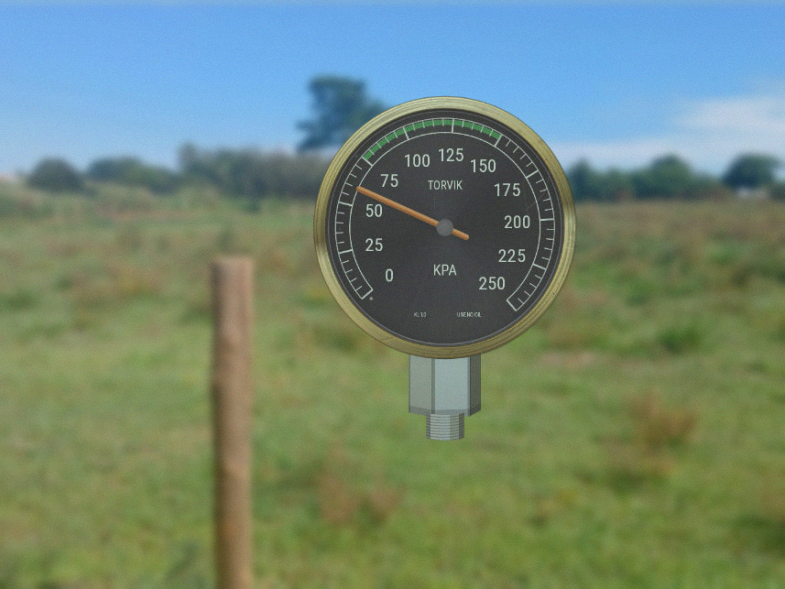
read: 60 kPa
